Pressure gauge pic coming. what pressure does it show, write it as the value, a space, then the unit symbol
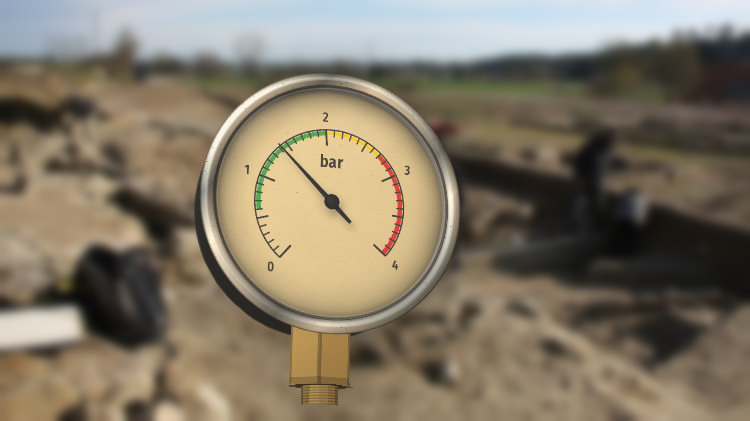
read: 1.4 bar
